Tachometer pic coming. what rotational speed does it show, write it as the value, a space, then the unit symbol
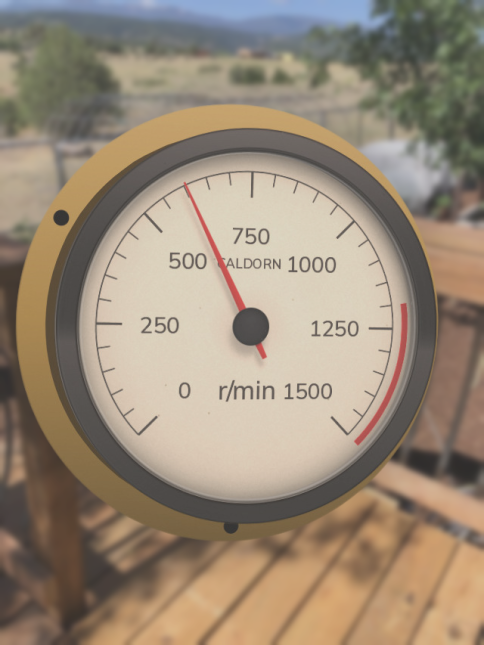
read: 600 rpm
